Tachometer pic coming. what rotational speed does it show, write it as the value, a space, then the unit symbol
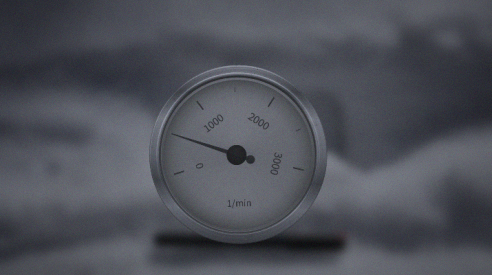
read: 500 rpm
